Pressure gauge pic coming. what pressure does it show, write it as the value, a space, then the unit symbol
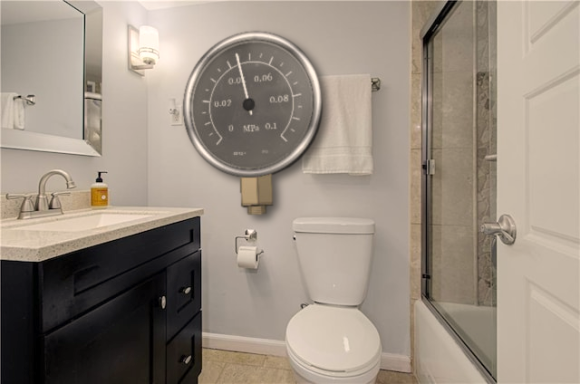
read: 0.045 MPa
